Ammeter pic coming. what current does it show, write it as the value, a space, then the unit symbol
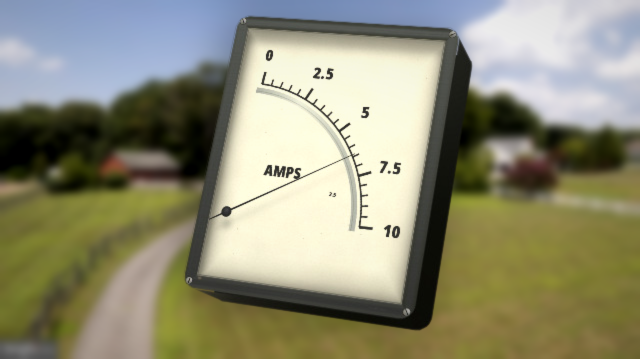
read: 6.5 A
